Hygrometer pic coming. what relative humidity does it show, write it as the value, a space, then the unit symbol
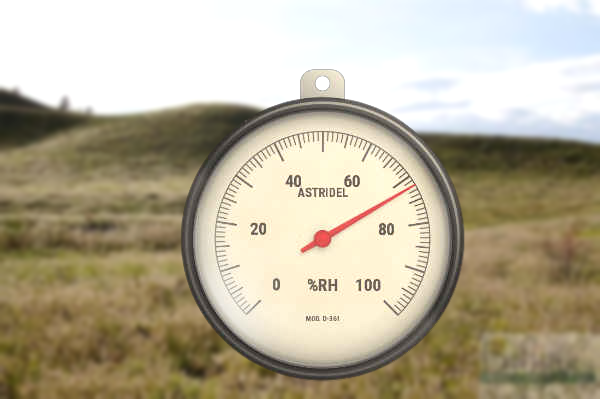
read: 72 %
